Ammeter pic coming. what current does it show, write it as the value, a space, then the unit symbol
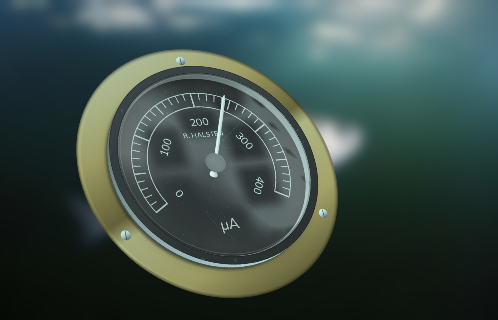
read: 240 µA
